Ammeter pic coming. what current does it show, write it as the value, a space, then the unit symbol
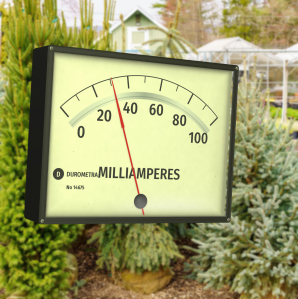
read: 30 mA
